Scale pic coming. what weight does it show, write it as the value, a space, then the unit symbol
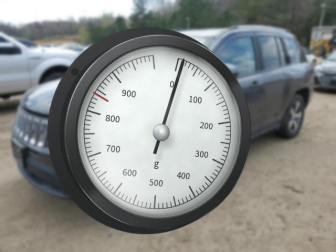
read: 10 g
